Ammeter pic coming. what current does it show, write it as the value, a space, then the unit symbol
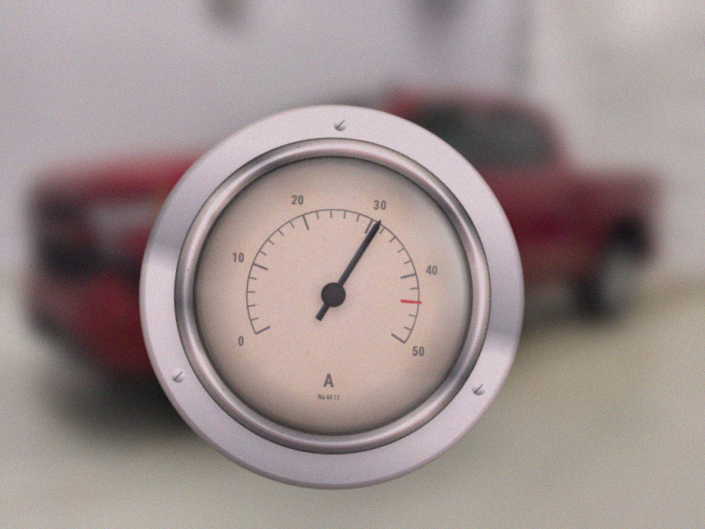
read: 31 A
